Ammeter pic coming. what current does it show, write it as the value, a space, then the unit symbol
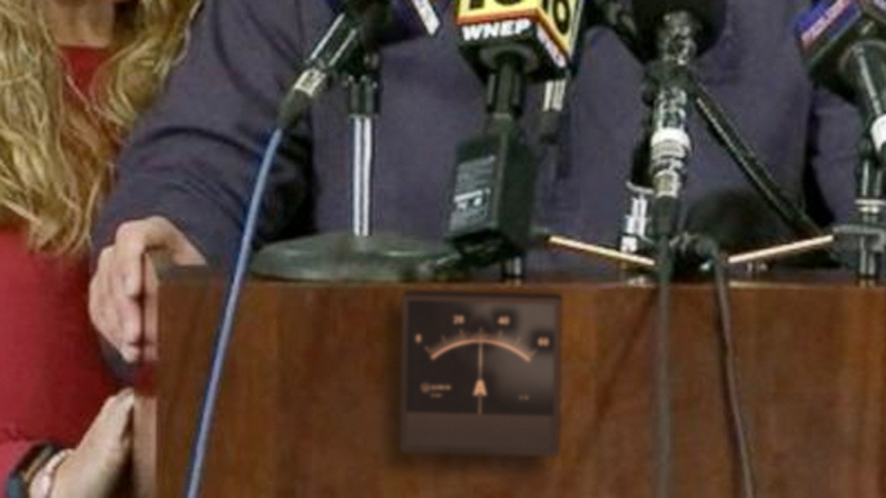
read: 30 A
